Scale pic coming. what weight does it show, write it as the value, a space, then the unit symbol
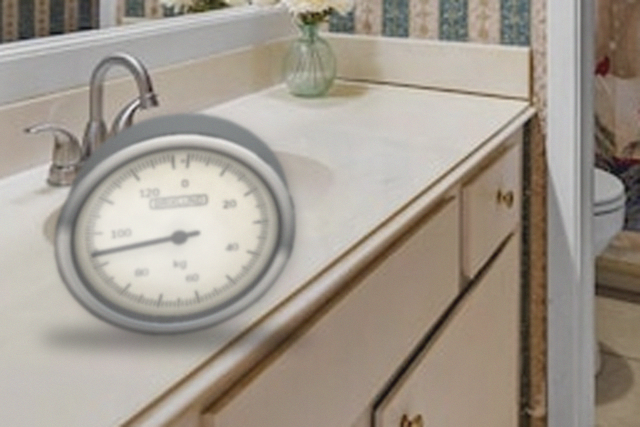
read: 95 kg
